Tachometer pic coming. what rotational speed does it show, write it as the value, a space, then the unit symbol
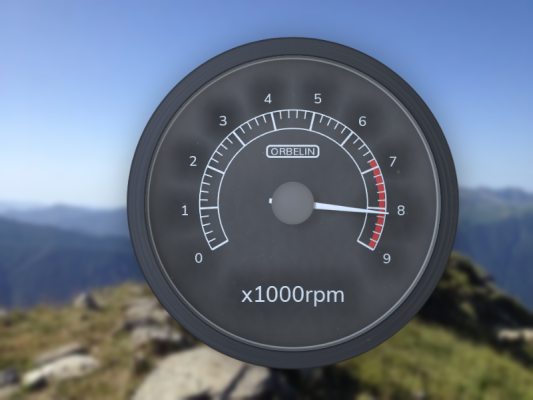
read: 8100 rpm
